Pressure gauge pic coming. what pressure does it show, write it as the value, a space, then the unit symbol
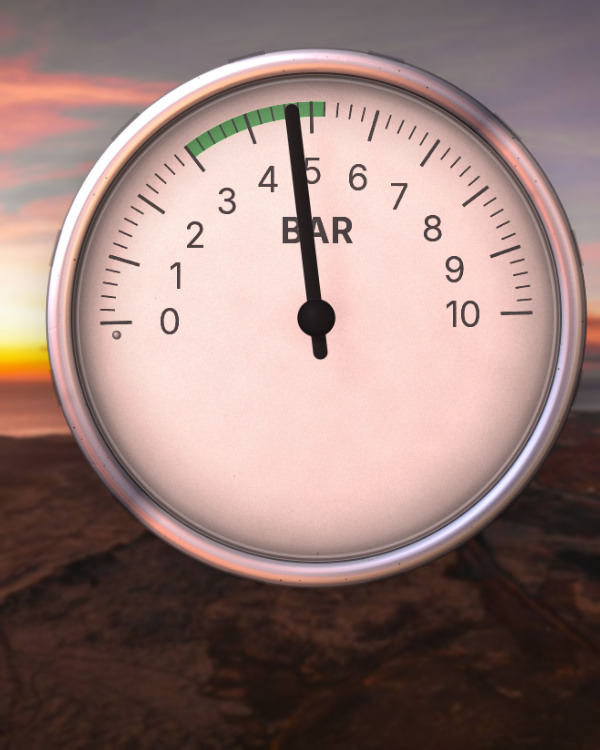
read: 4.7 bar
